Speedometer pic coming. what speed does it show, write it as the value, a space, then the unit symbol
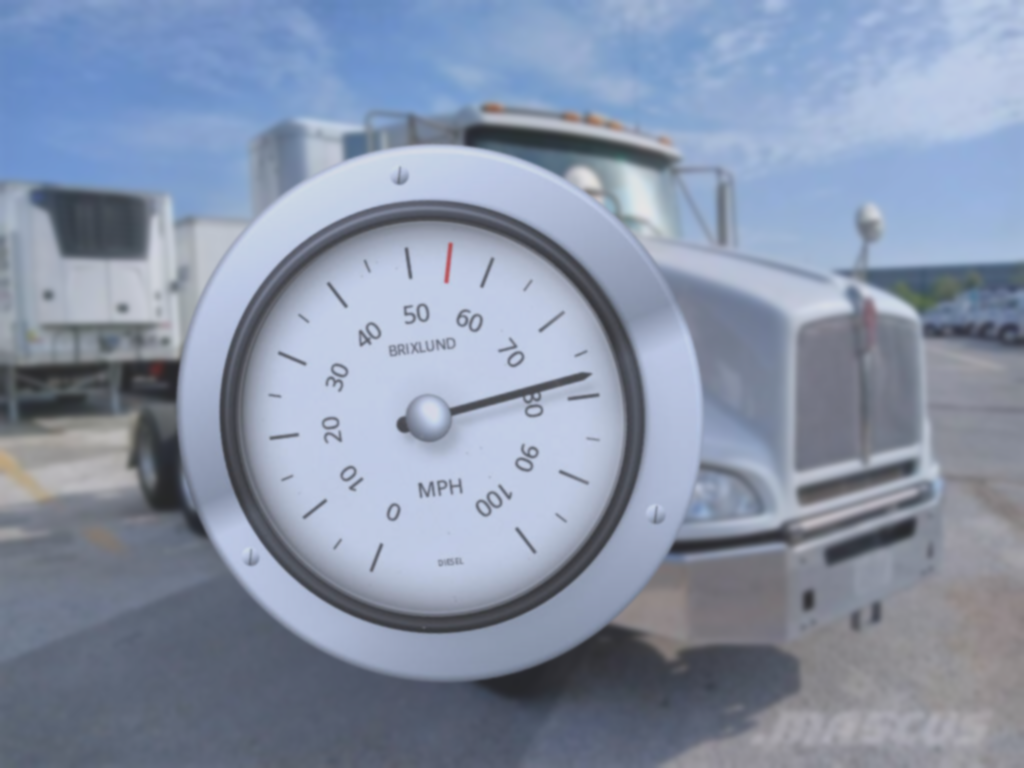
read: 77.5 mph
